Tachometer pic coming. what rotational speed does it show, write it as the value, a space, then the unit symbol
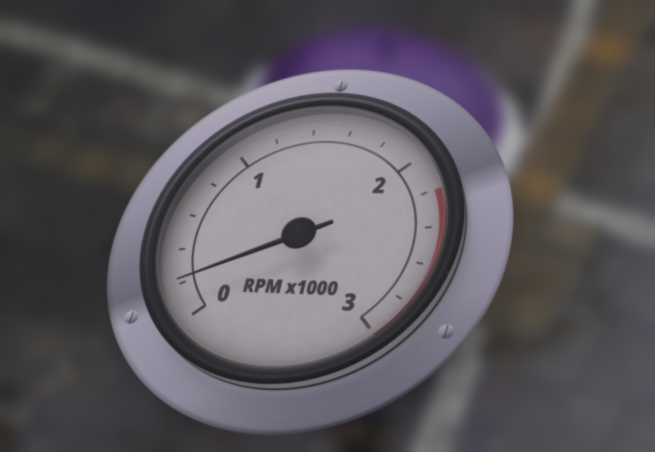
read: 200 rpm
